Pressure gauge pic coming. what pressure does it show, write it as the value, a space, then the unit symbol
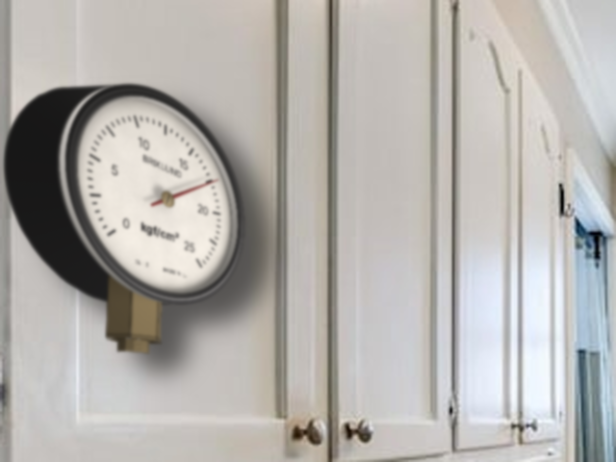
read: 17.5 kg/cm²
